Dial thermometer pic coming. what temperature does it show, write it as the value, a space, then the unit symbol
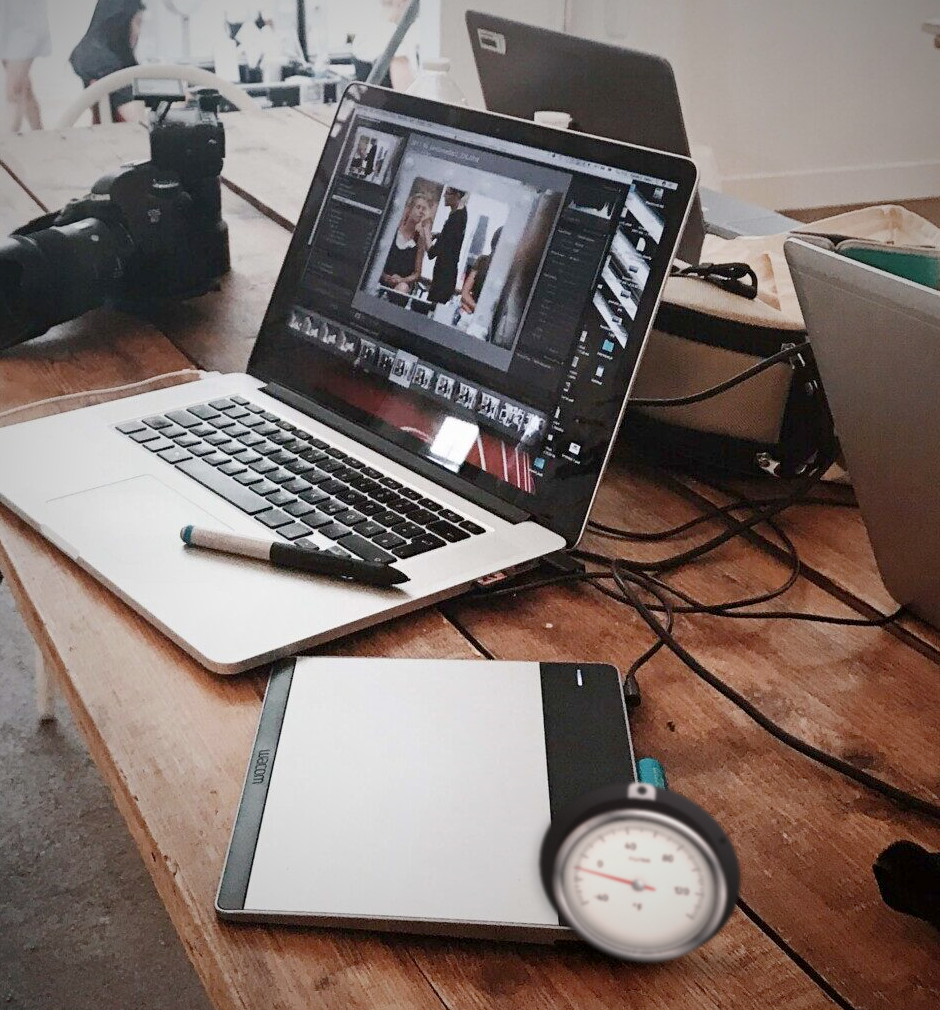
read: -10 °F
